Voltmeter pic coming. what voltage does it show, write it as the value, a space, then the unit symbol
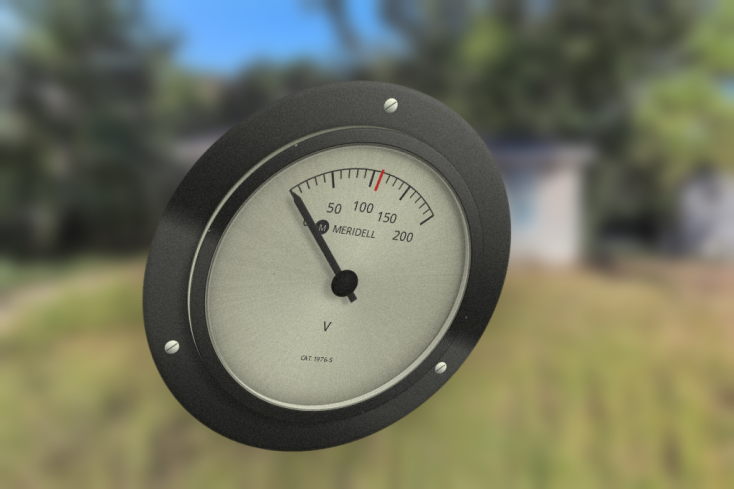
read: 0 V
